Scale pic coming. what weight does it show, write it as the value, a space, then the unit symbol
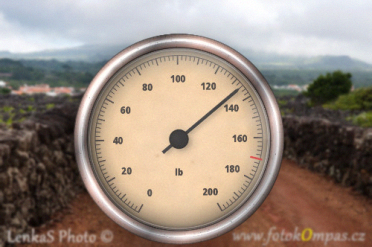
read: 134 lb
